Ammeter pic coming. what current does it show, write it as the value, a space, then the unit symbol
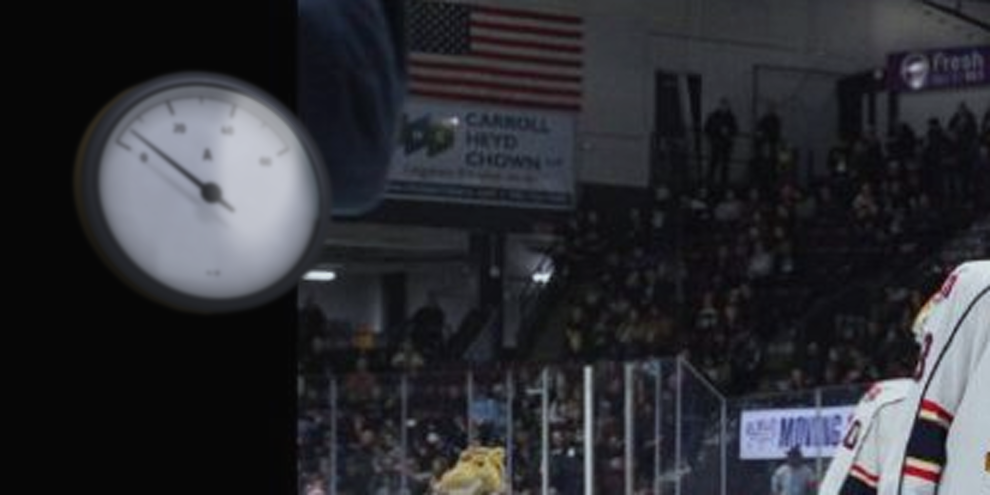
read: 5 A
